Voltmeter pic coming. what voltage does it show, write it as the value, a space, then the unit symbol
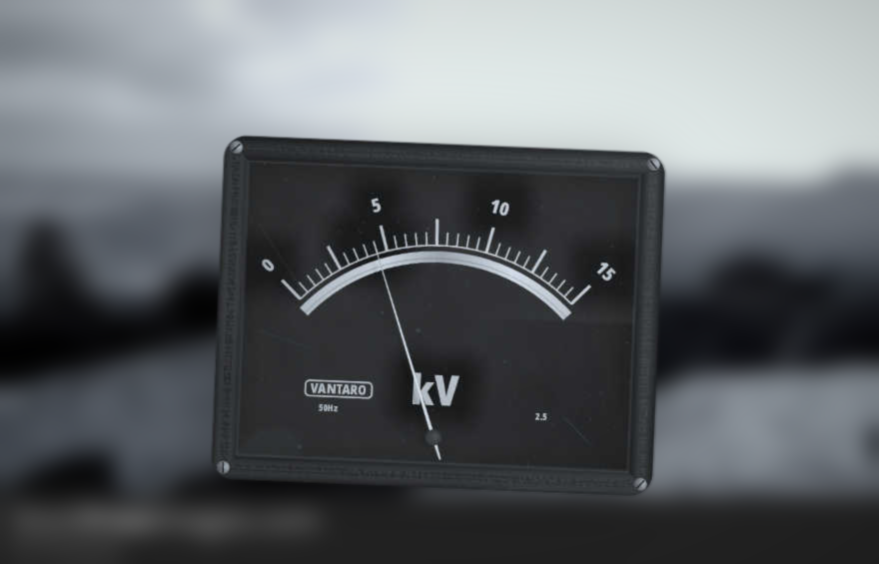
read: 4.5 kV
